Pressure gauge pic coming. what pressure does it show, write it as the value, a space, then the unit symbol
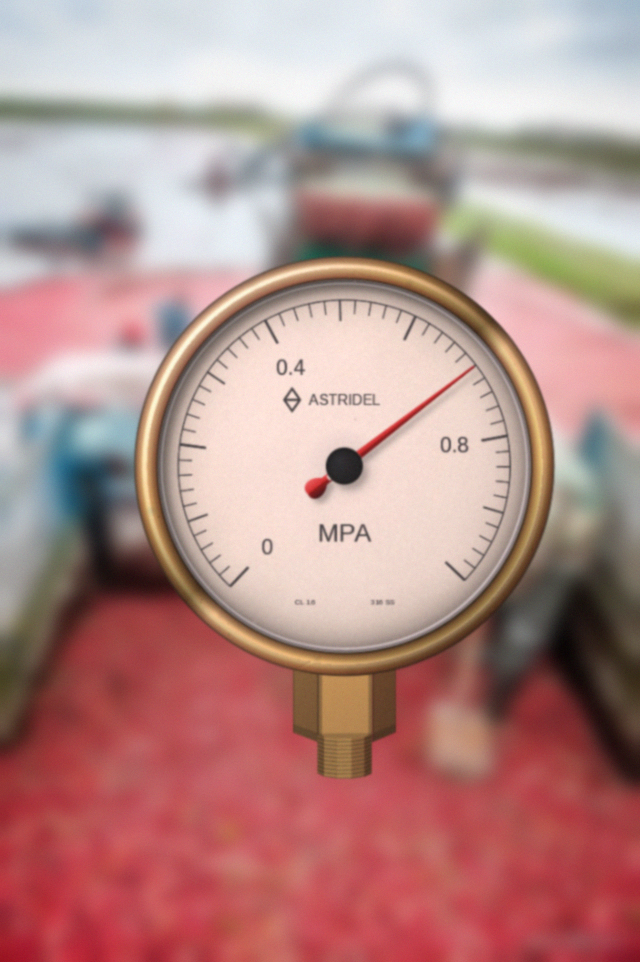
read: 0.7 MPa
